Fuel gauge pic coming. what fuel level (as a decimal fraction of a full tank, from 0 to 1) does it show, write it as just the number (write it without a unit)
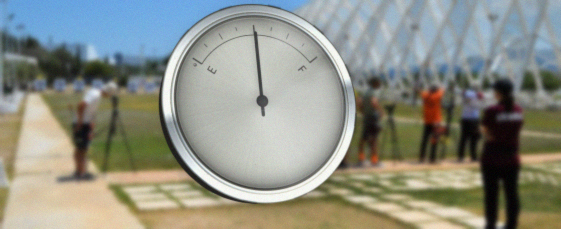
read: 0.5
